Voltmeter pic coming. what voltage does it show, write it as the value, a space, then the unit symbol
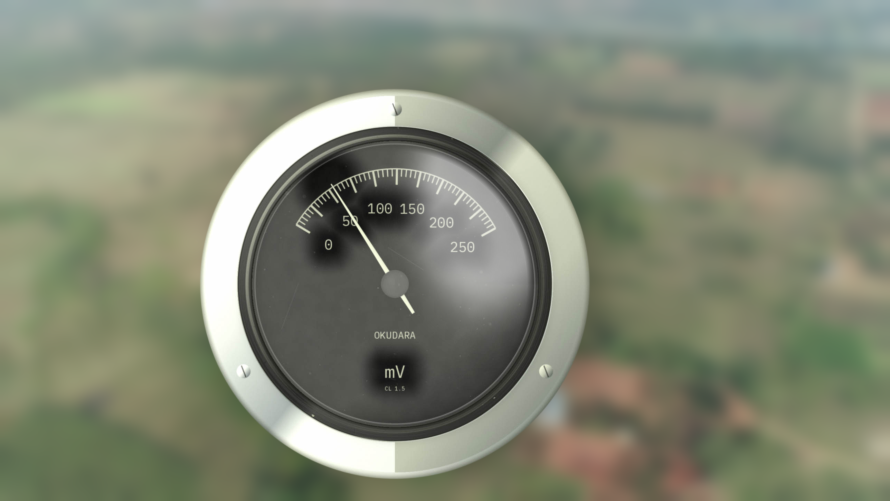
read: 55 mV
